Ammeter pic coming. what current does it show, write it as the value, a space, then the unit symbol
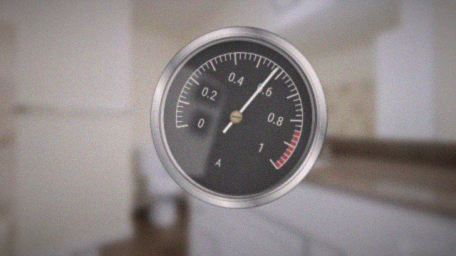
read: 0.58 A
